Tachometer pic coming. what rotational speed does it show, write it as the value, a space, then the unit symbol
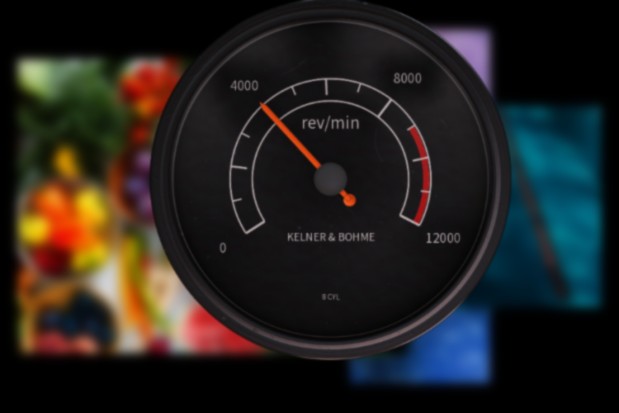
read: 4000 rpm
